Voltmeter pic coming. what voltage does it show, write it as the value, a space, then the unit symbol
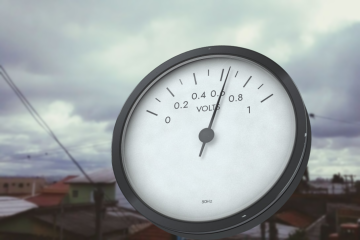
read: 0.65 V
